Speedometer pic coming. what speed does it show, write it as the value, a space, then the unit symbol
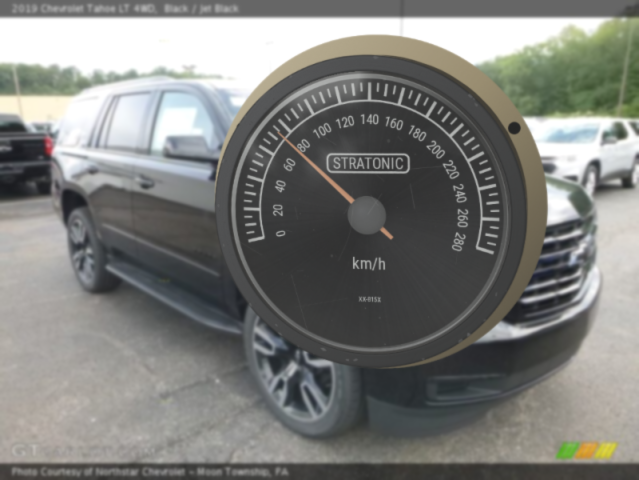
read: 75 km/h
